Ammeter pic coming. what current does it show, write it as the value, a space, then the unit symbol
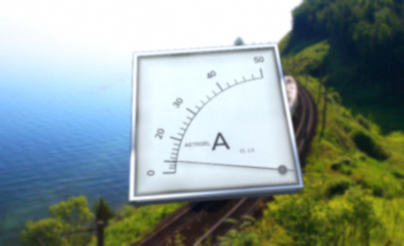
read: 10 A
